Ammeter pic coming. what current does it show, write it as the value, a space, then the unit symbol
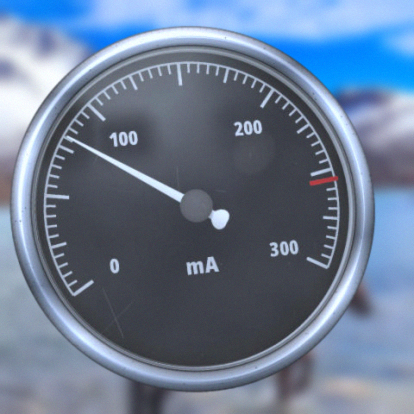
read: 80 mA
